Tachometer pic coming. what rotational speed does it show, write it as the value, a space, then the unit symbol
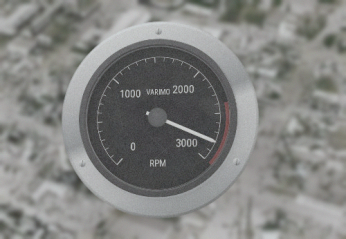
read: 2800 rpm
